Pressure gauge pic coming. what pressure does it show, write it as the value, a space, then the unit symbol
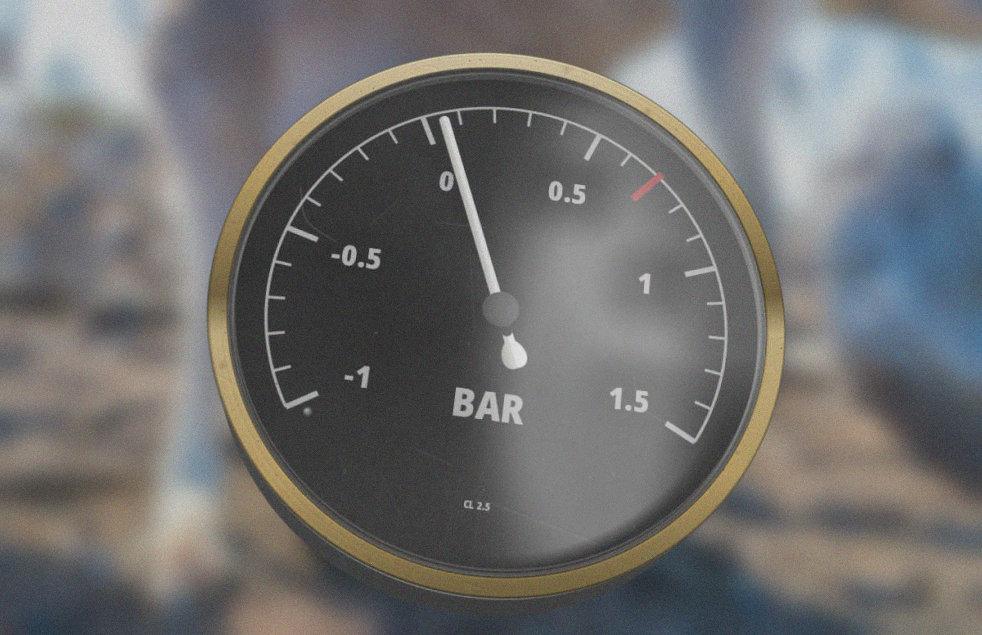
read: 0.05 bar
